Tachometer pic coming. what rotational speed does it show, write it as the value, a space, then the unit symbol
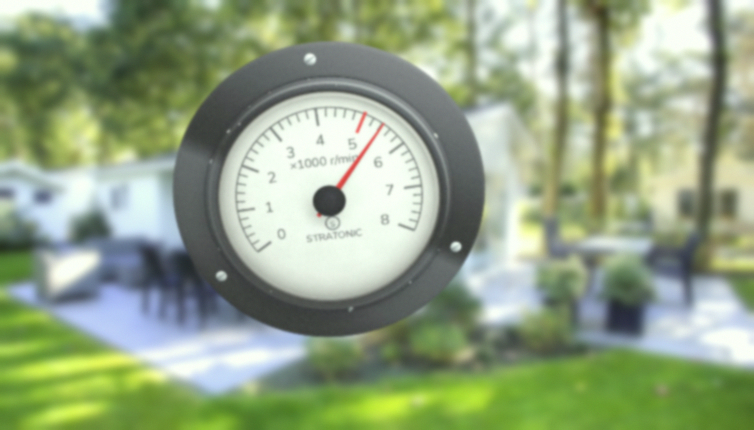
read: 5400 rpm
